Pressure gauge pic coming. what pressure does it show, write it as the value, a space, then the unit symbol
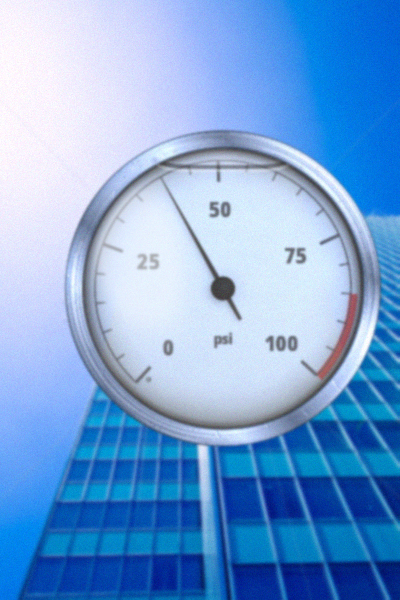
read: 40 psi
